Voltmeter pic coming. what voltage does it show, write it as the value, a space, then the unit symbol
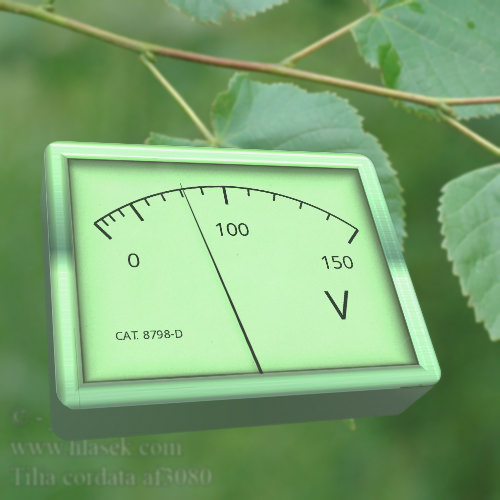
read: 80 V
